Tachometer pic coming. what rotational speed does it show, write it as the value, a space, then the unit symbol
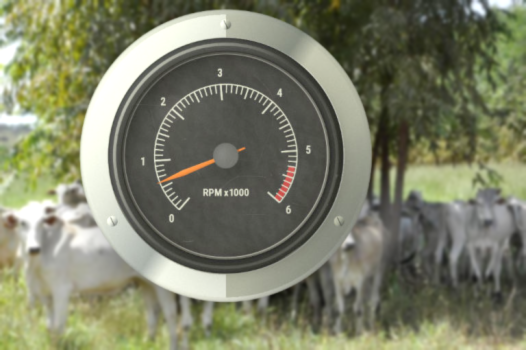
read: 600 rpm
